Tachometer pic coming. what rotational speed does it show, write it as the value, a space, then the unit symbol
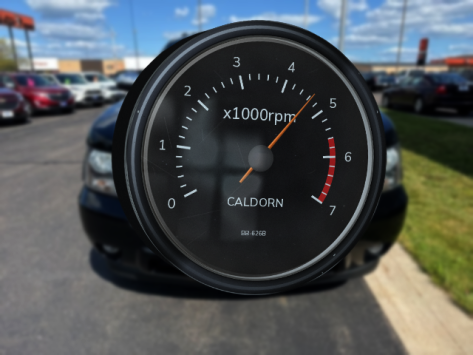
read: 4600 rpm
